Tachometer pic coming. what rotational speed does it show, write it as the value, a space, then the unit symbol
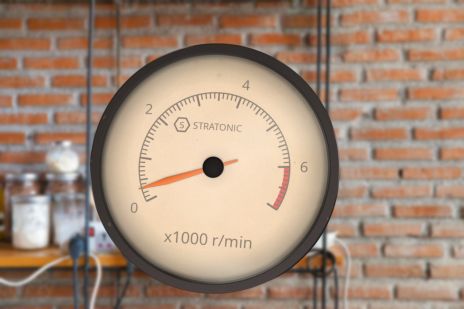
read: 300 rpm
